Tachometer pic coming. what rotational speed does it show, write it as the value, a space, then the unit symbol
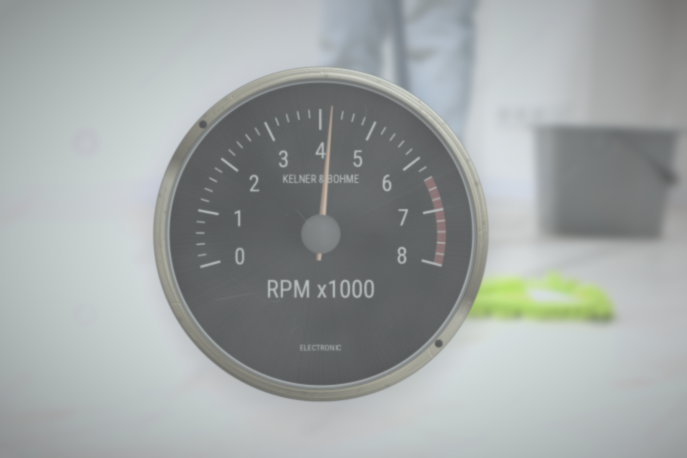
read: 4200 rpm
